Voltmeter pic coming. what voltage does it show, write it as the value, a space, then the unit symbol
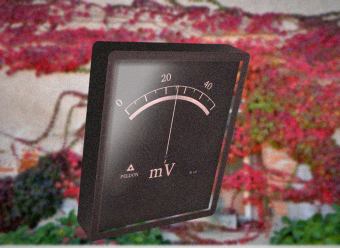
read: 25 mV
